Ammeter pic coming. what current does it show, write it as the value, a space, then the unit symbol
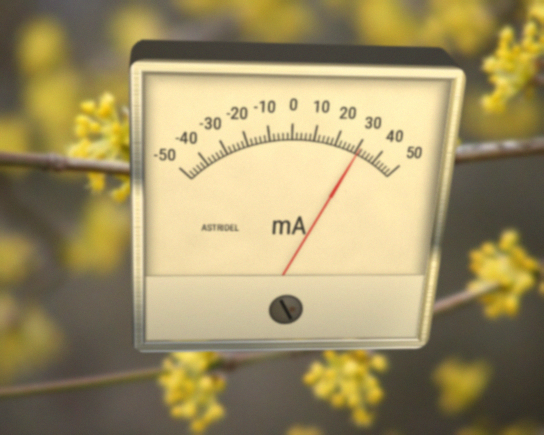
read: 30 mA
